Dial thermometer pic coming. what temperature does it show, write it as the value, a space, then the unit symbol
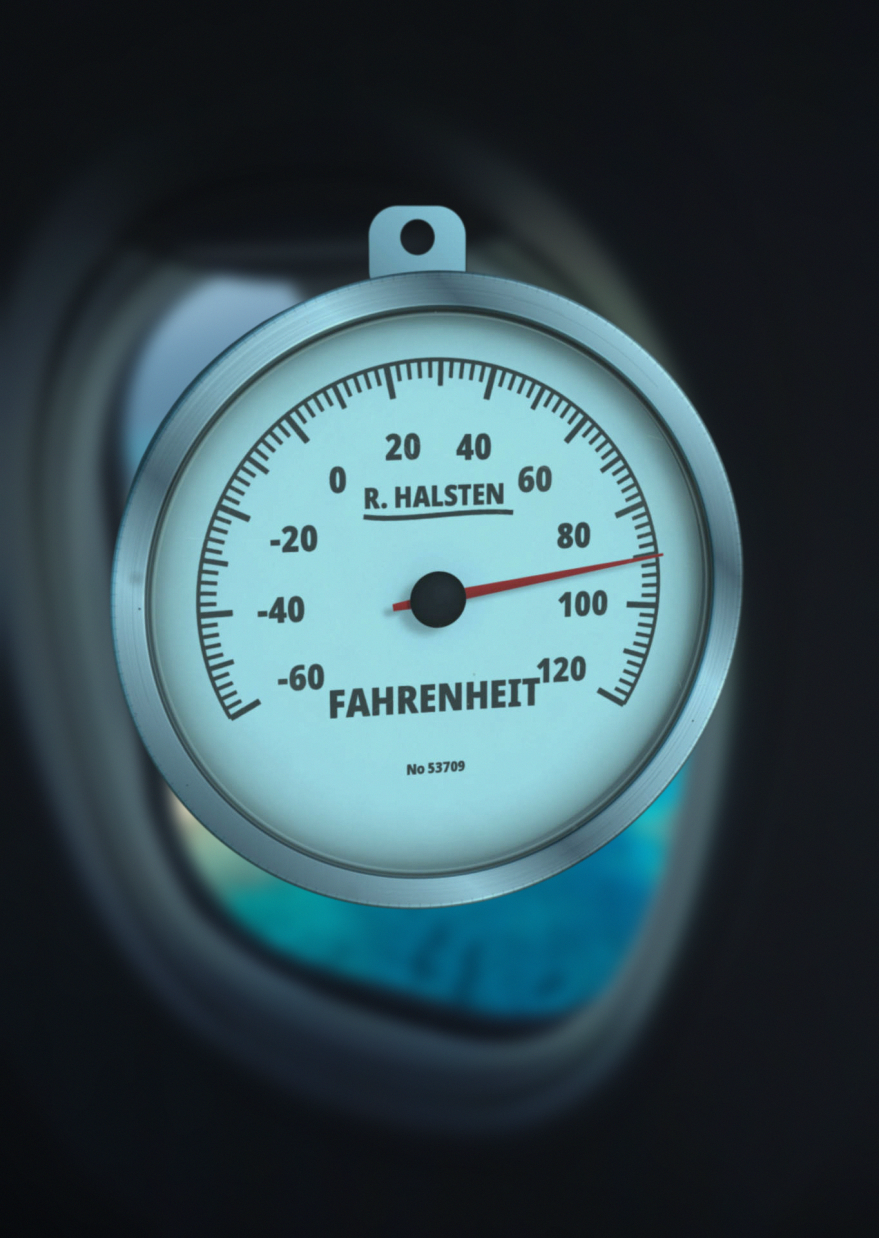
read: 90 °F
